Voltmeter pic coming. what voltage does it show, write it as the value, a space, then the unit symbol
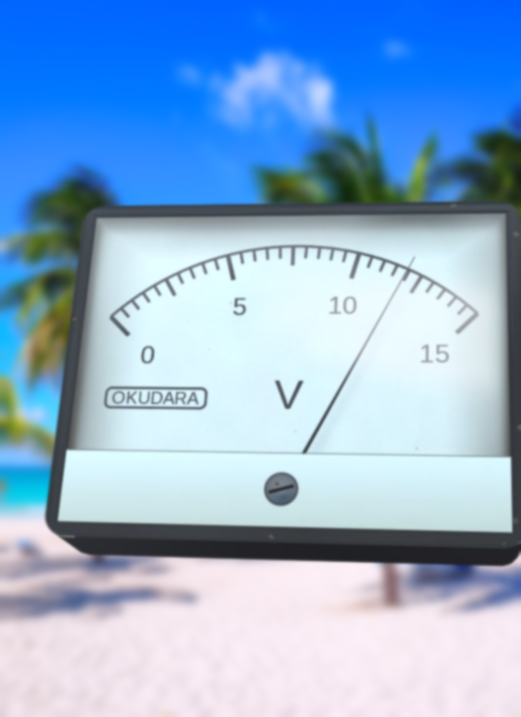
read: 12 V
